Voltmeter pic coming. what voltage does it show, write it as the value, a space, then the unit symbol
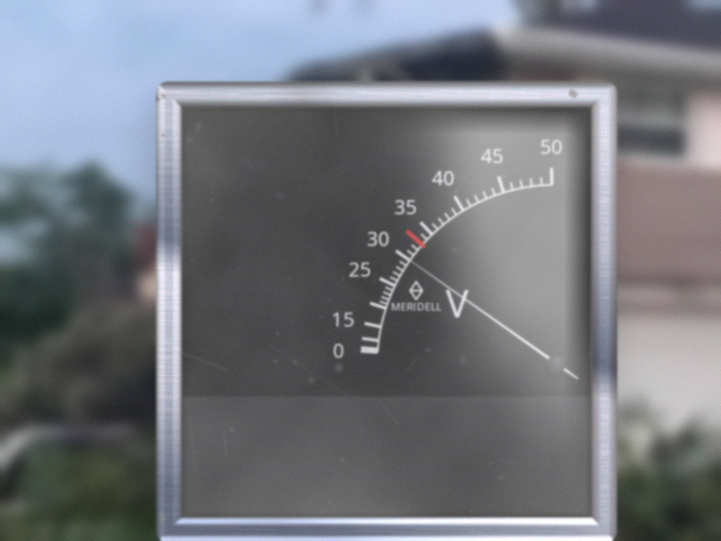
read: 30 V
